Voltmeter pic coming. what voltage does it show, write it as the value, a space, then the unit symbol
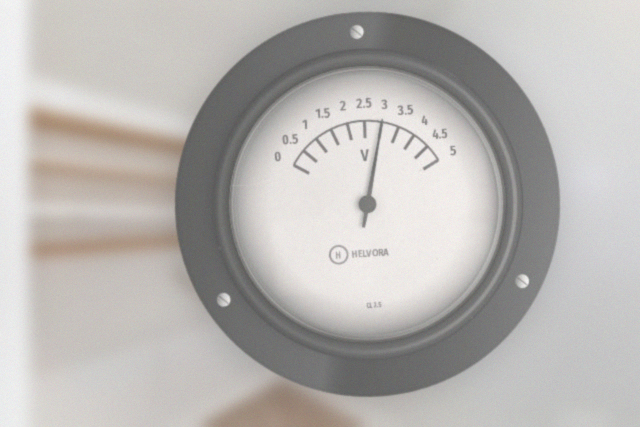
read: 3 V
